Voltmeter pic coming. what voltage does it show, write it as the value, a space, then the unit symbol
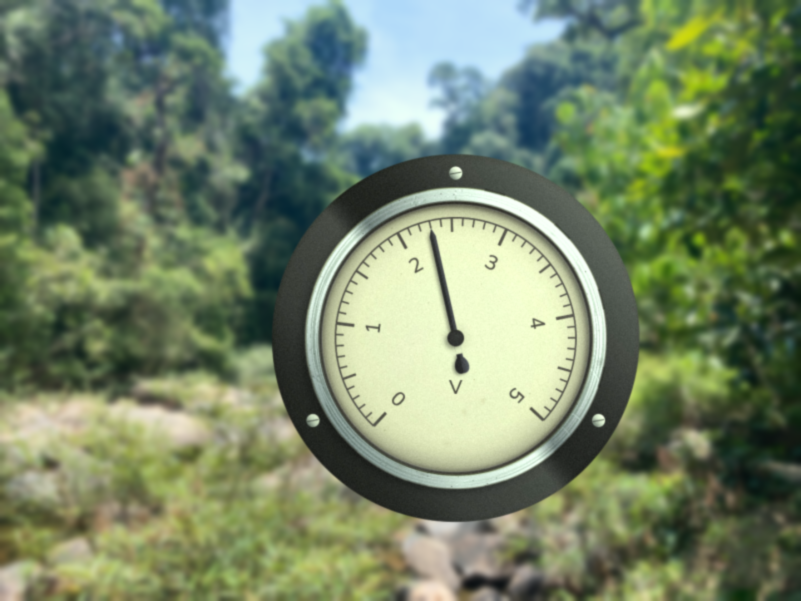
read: 2.3 V
